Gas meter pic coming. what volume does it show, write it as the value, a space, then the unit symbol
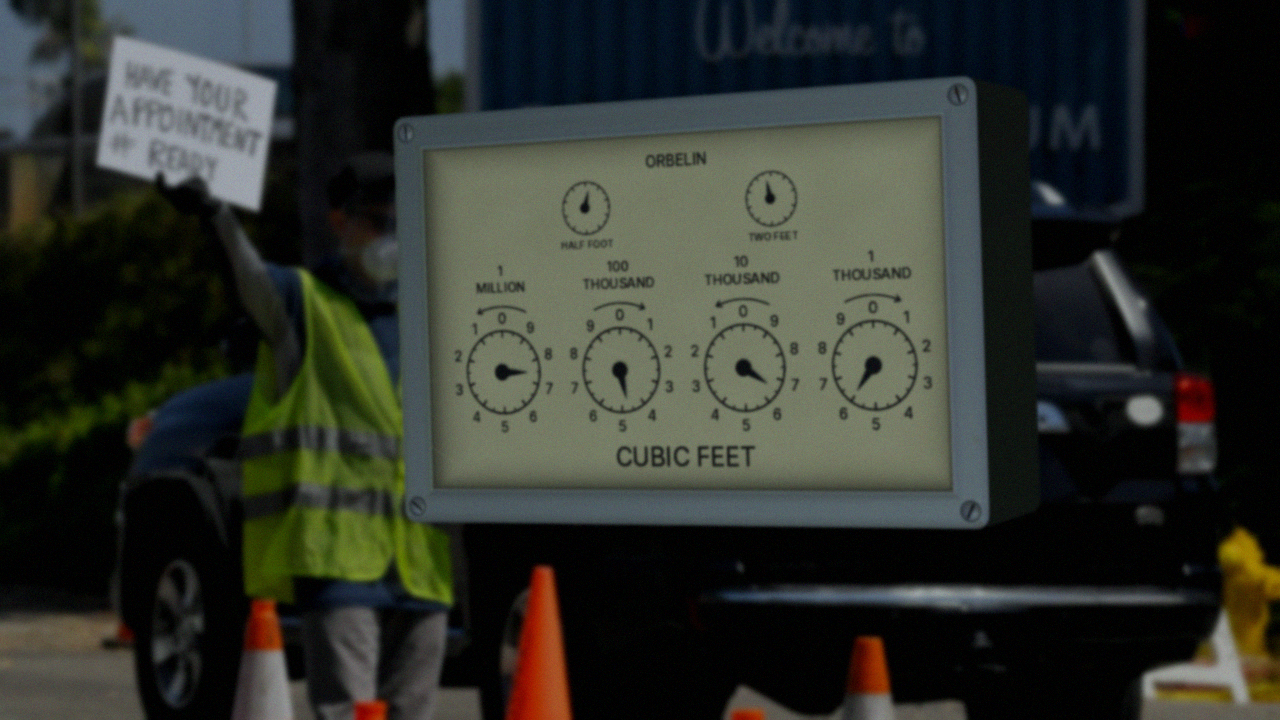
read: 746600 ft³
